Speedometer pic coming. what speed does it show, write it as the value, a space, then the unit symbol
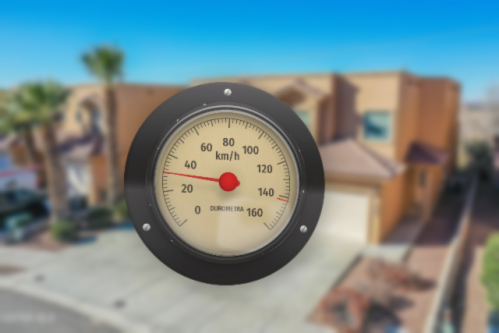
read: 30 km/h
